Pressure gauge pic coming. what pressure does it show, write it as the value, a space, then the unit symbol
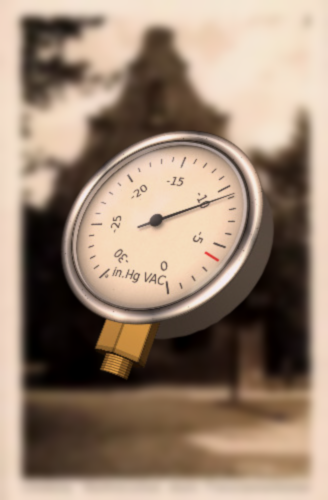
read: -9 inHg
